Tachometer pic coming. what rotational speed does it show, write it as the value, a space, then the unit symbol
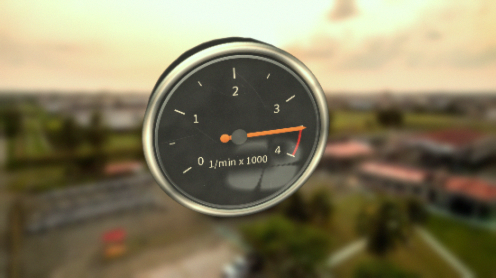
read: 3500 rpm
